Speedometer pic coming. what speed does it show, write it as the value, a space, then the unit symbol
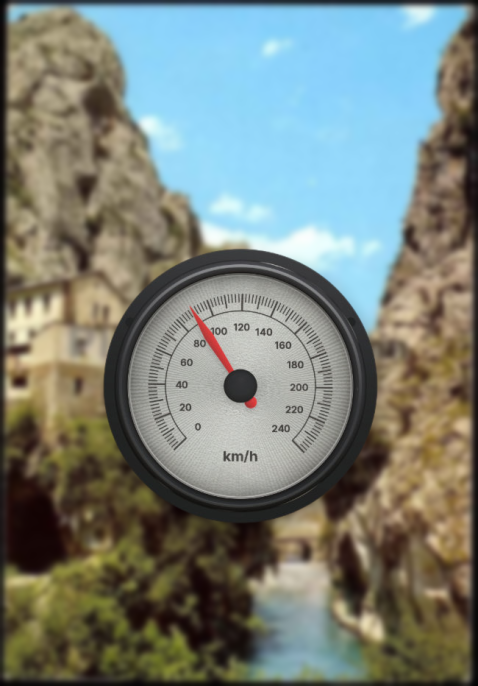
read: 90 km/h
